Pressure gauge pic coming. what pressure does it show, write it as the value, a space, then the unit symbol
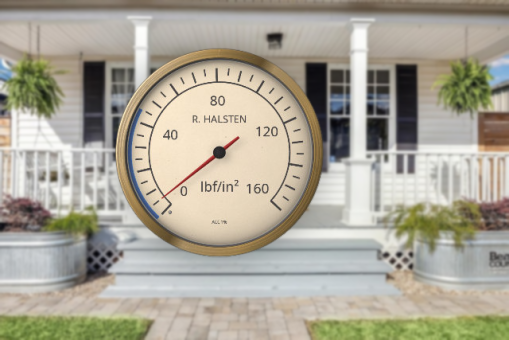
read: 5 psi
